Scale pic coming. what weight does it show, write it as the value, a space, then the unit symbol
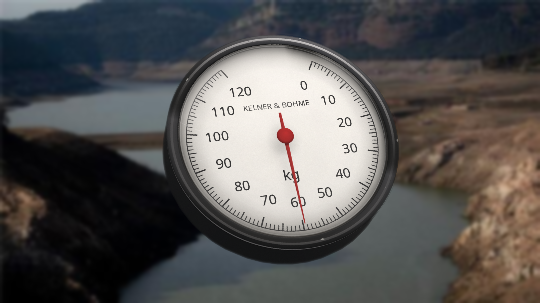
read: 60 kg
